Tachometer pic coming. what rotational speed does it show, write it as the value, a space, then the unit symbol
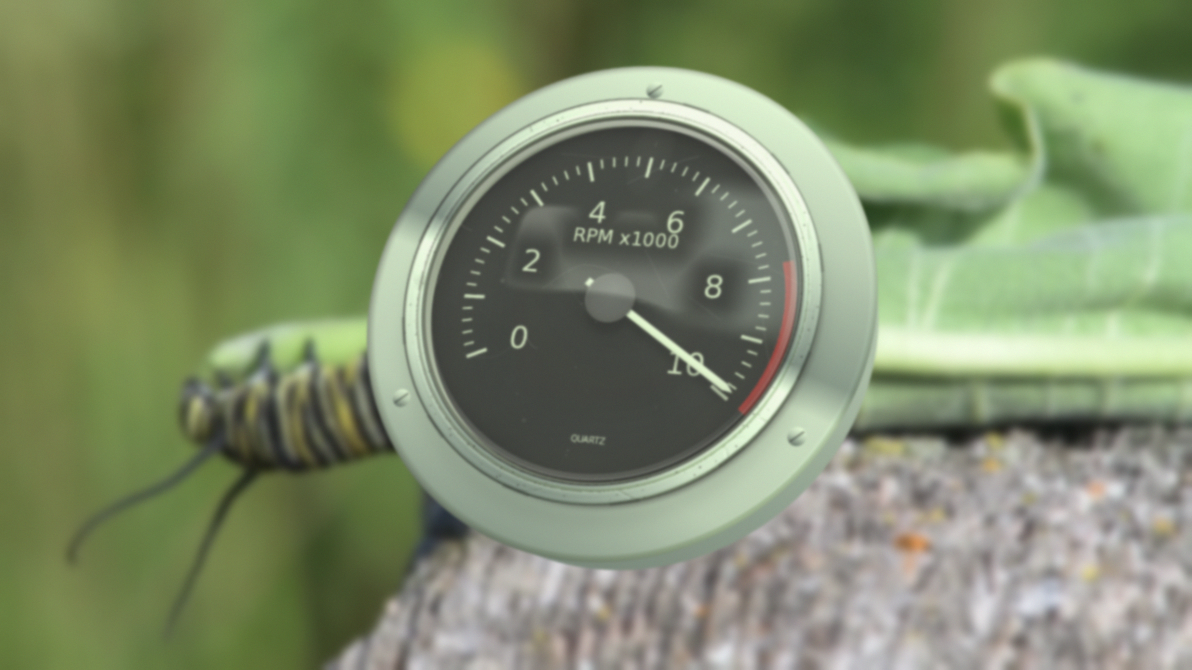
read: 9900 rpm
